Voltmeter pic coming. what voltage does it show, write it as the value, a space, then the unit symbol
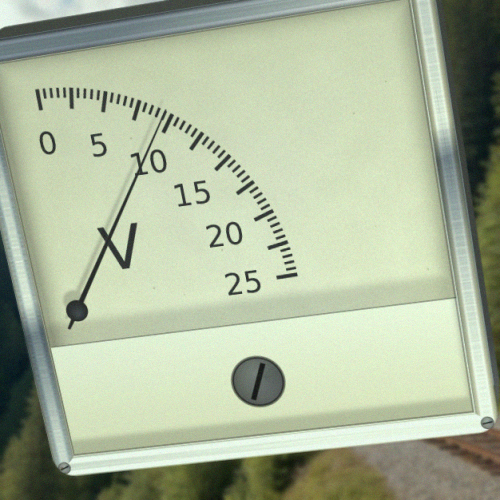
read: 9.5 V
